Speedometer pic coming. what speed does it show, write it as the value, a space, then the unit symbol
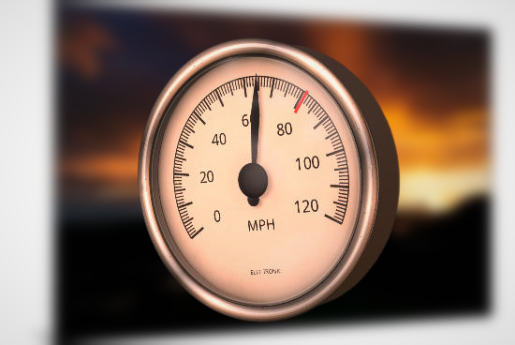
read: 65 mph
